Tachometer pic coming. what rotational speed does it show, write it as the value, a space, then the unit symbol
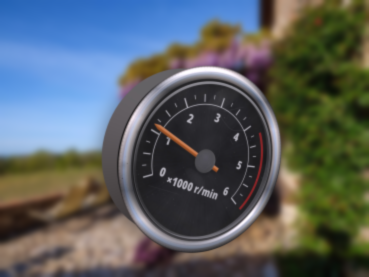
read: 1125 rpm
